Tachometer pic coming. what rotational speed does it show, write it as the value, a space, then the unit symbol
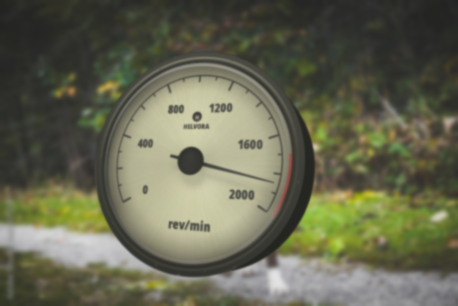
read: 1850 rpm
